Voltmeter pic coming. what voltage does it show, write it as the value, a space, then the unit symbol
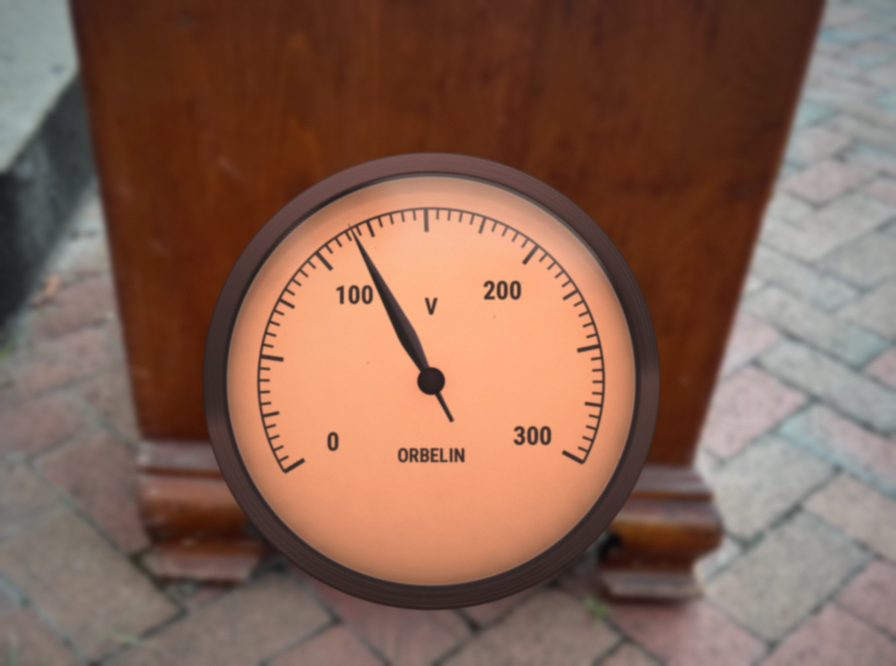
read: 117.5 V
